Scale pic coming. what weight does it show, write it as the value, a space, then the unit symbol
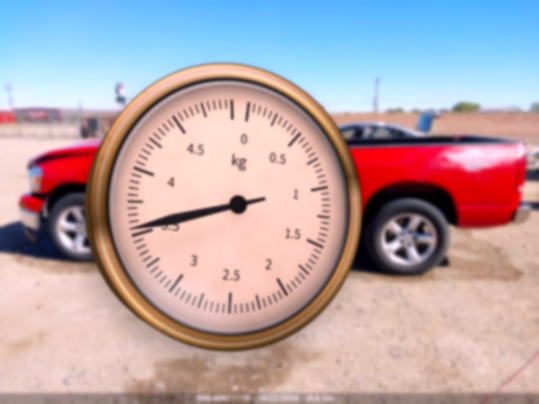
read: 3.55 kg
